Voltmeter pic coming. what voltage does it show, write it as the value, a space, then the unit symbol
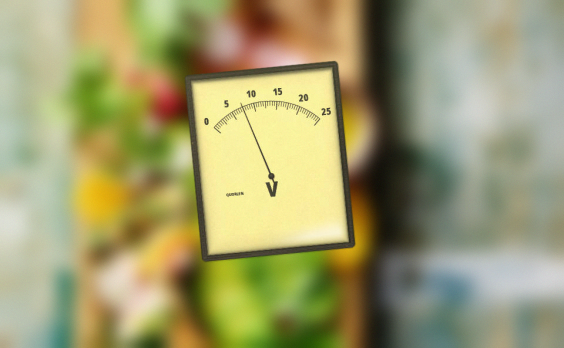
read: 7.5 V
